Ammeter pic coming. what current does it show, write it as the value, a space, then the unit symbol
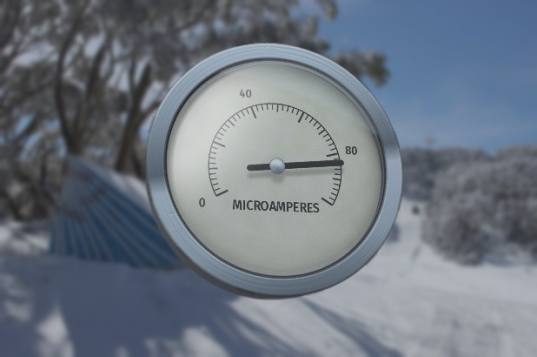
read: 84 µA
